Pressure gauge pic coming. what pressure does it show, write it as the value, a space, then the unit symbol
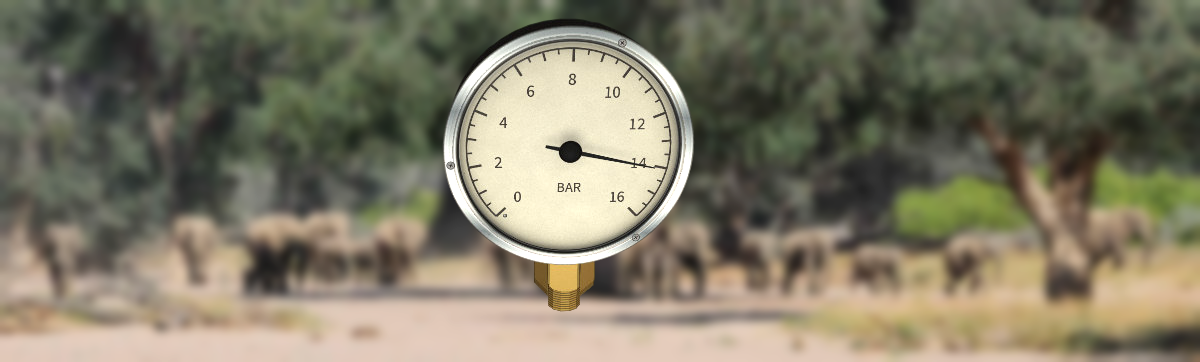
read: 14 bar
